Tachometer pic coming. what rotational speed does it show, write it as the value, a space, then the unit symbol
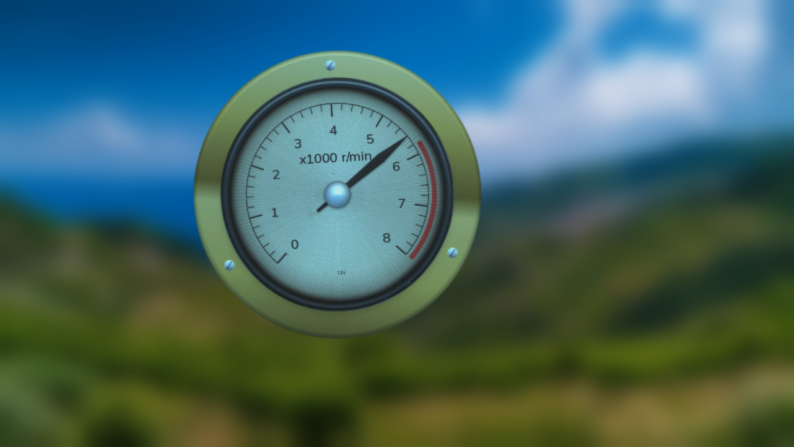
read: 5600 rpm
